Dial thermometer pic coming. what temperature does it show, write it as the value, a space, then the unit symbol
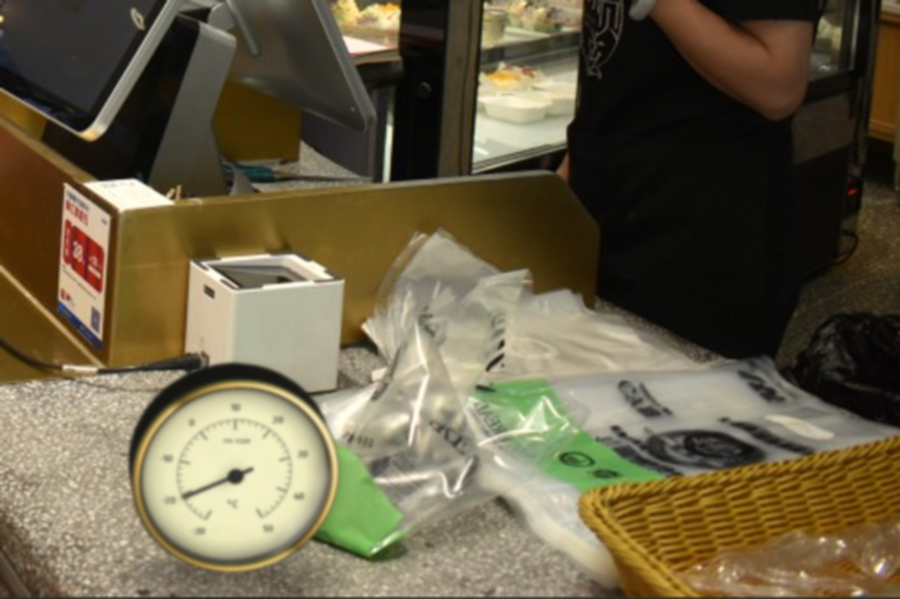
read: -20 °C
